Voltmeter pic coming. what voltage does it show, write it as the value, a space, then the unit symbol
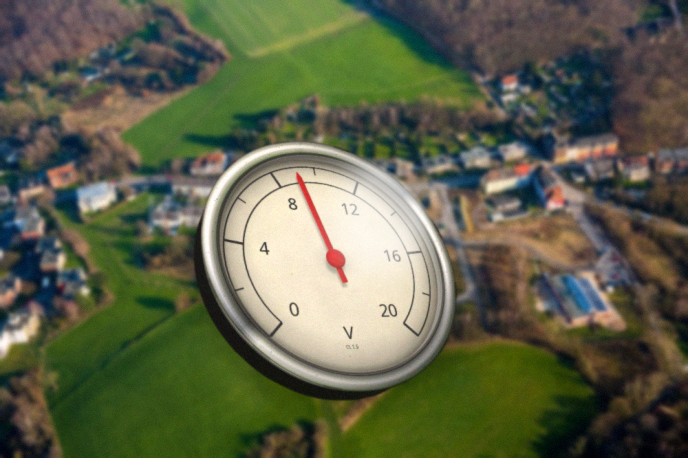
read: 9 V
